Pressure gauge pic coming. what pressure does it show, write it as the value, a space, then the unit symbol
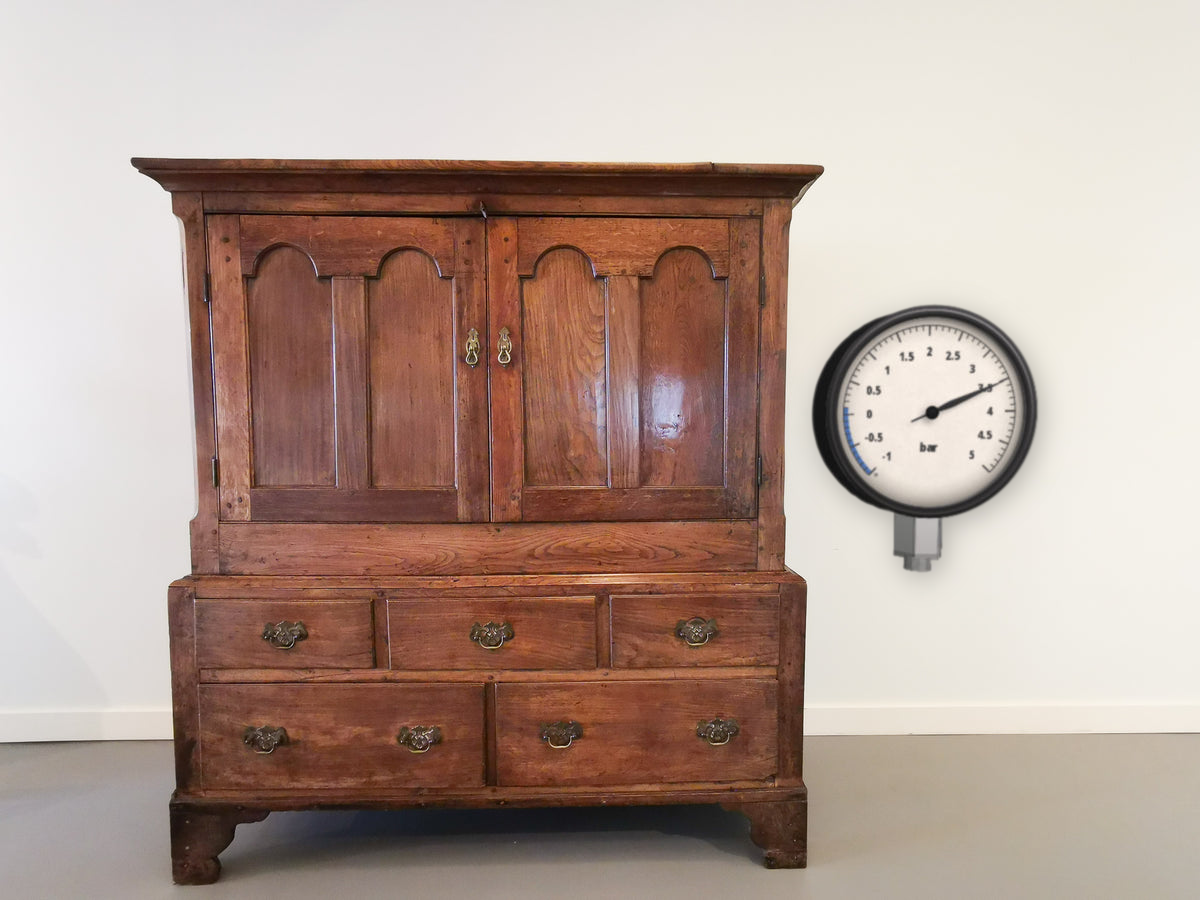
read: 3.5 bar
